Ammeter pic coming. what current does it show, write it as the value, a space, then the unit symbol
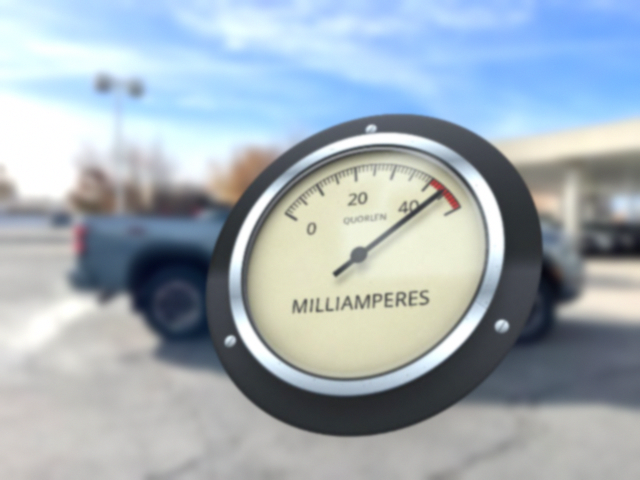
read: 45 mA
